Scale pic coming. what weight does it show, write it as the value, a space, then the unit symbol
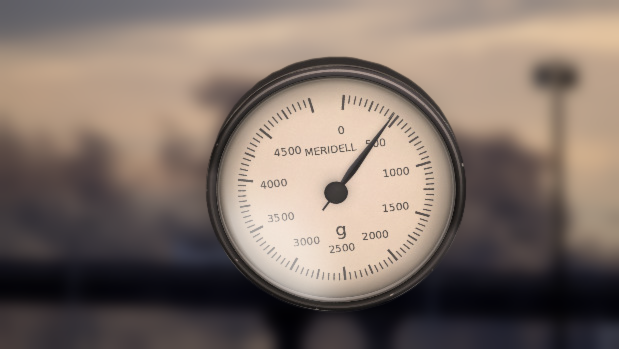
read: 450 g
